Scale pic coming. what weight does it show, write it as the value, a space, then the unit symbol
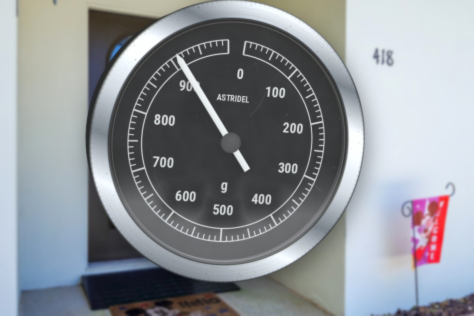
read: 910 g
